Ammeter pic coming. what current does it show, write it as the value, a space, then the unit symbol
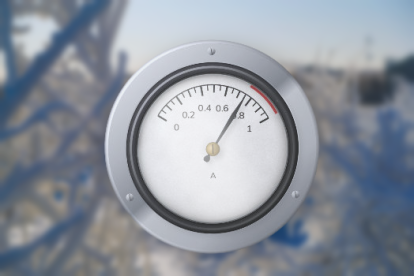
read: 0.75 A
